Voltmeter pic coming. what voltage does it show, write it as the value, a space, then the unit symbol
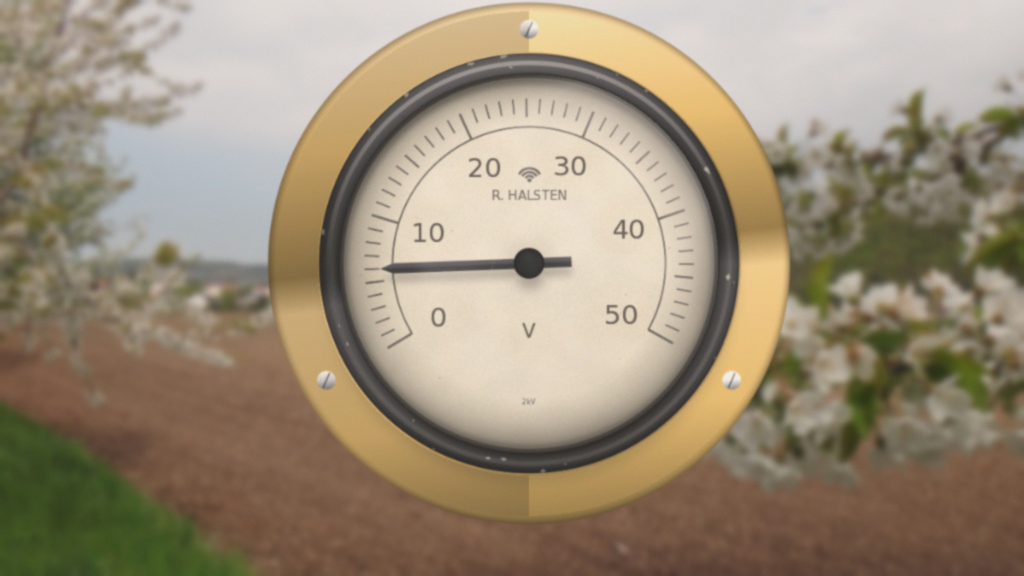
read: 6 V
